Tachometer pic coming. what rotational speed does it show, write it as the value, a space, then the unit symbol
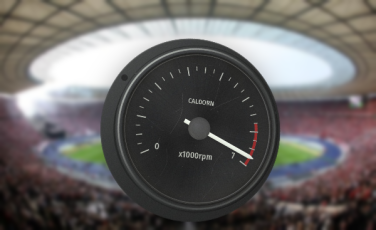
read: 6750 rpm
